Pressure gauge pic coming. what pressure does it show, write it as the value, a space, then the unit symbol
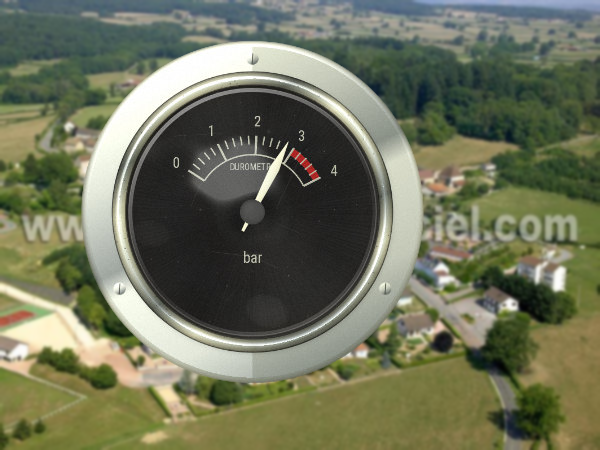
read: 2.8 bar
